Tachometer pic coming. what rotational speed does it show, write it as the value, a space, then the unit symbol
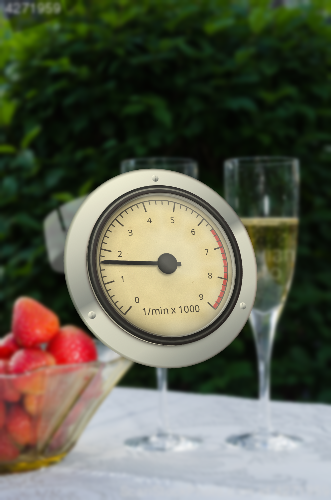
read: 1600 rpm
